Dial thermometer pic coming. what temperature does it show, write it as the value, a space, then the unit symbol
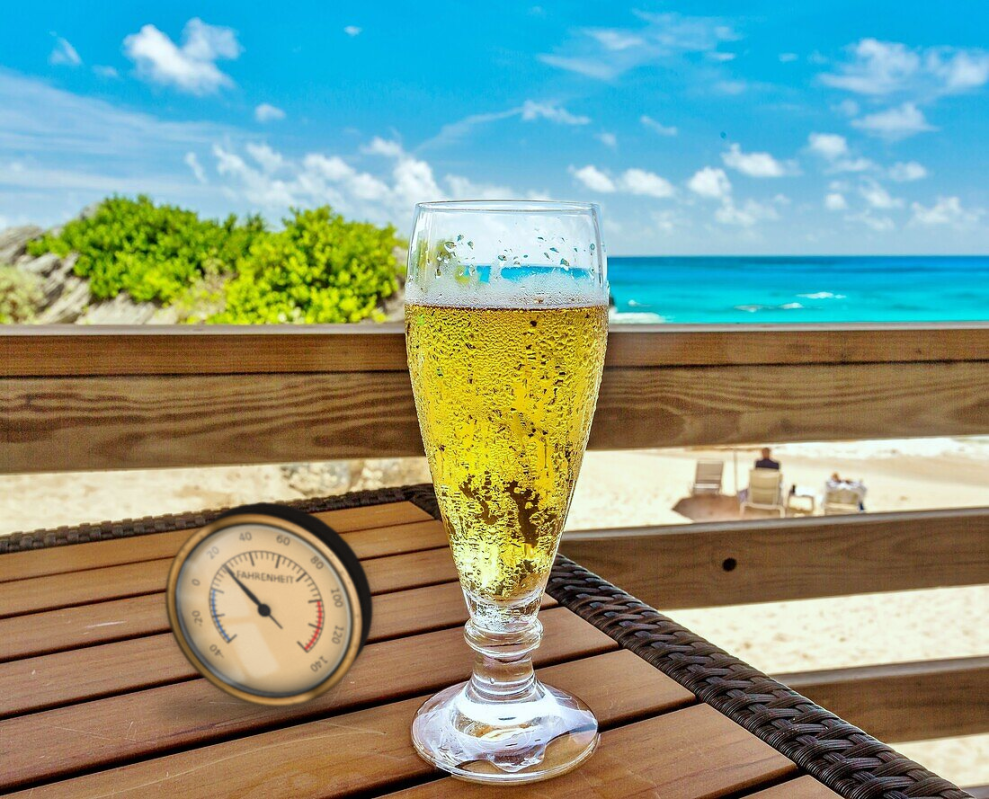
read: 20 °F
